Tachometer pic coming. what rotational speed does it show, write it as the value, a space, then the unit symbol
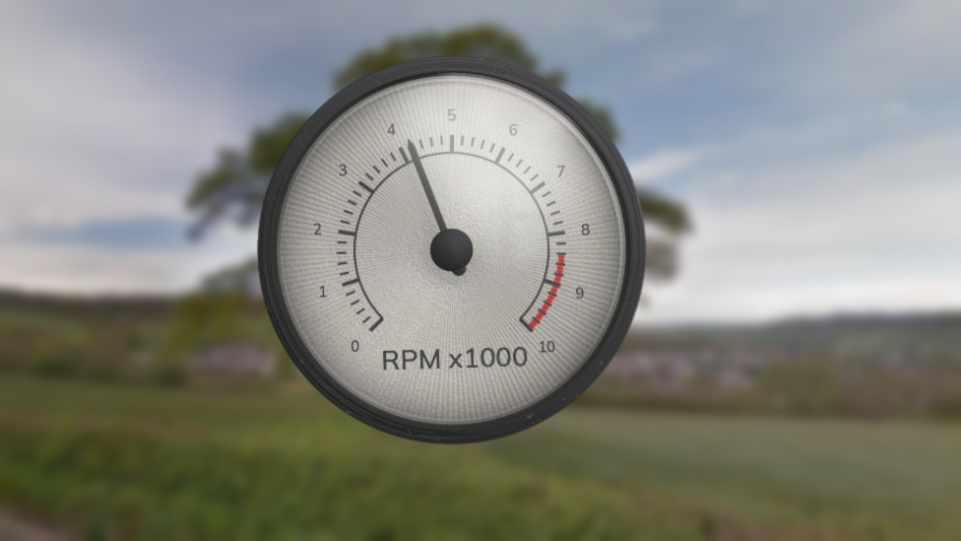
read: 4200 rpm
